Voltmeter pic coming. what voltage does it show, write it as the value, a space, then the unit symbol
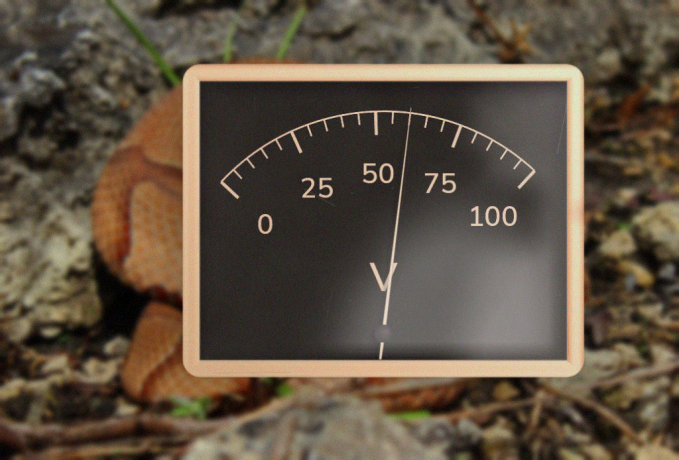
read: 60 V
